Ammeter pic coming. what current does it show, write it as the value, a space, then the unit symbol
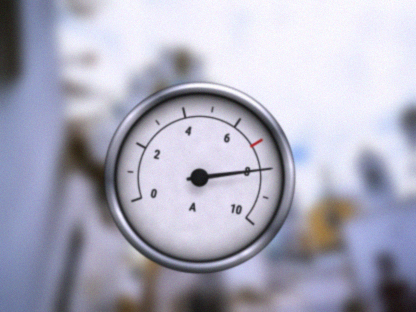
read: 8 A
